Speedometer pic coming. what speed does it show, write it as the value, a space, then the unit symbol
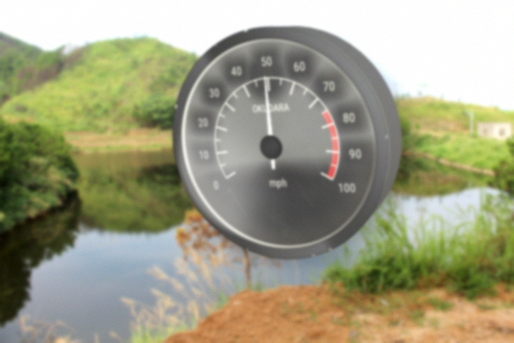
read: 50 mph
